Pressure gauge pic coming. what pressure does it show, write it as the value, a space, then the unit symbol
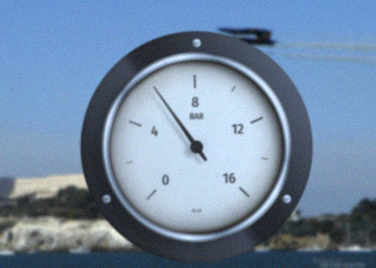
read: 6 bar
